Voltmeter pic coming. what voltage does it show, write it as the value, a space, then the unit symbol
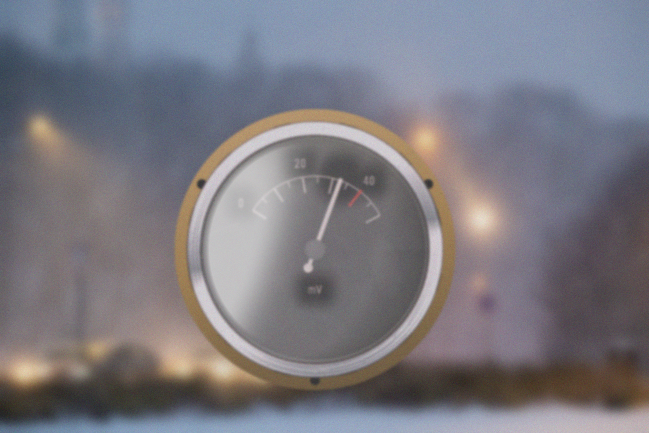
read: 32.5 mV
